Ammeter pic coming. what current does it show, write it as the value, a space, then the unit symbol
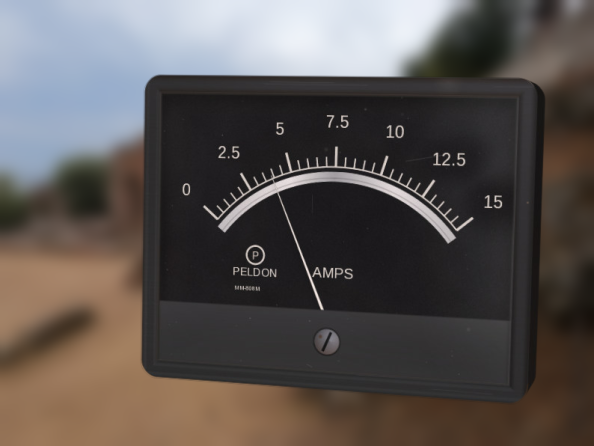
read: 4 A
